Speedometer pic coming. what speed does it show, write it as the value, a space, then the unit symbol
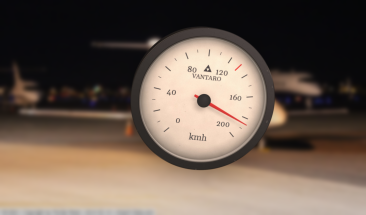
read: 185 km/h
